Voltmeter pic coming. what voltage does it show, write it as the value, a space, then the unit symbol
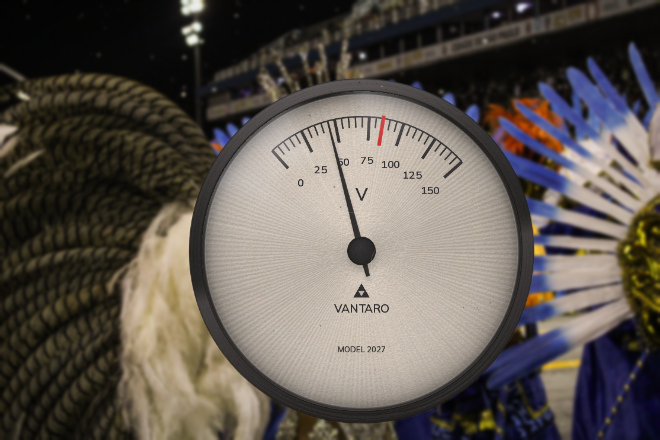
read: 45 V
